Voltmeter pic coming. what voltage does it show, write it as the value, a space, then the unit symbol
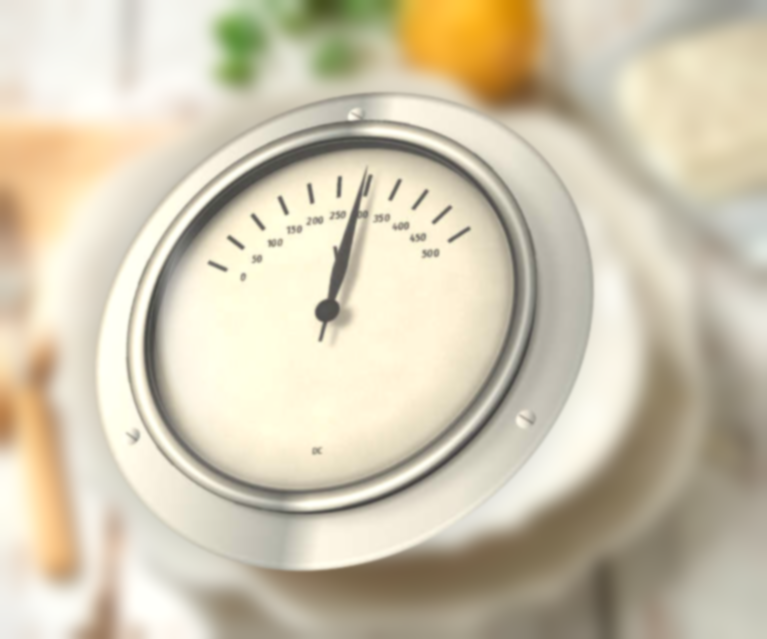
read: 300 V
